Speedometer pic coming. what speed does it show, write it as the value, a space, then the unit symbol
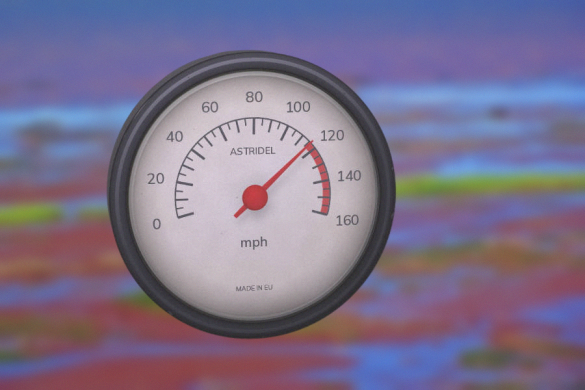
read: 115 mph
